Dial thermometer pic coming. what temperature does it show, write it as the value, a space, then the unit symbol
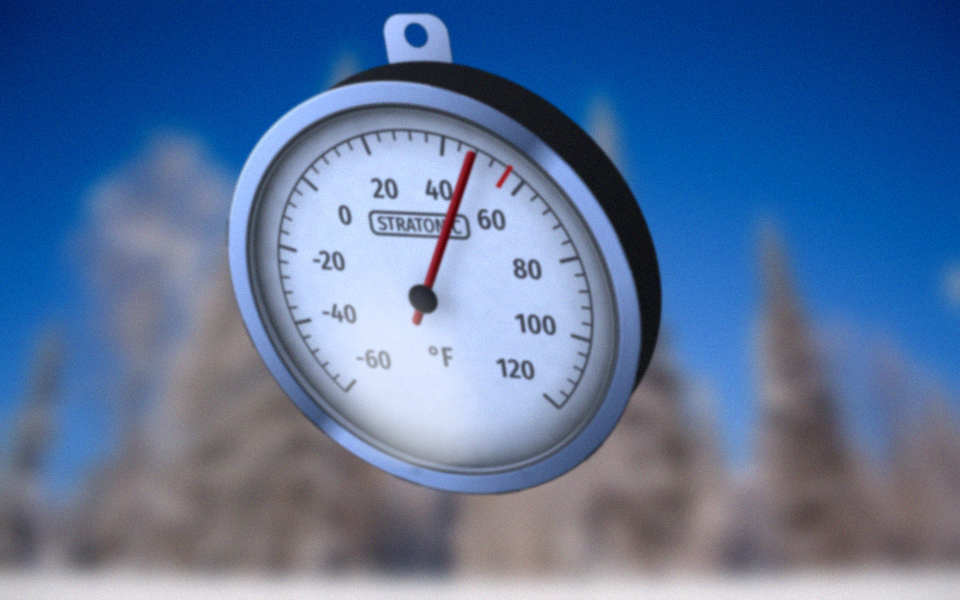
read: 48 °F
